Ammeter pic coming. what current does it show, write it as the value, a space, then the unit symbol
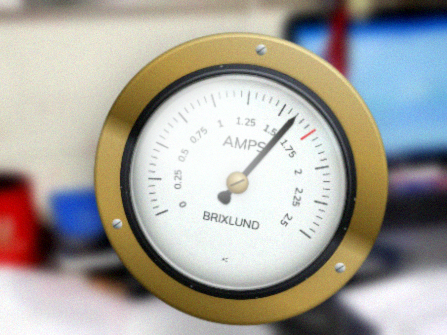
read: 1.6 A
